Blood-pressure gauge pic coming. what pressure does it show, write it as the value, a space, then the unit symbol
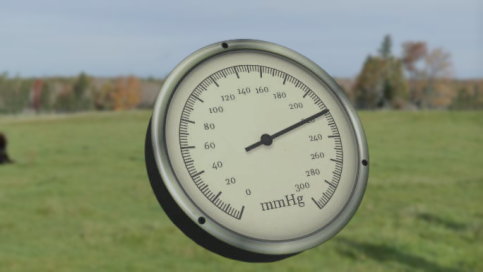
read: 220 mmHg
